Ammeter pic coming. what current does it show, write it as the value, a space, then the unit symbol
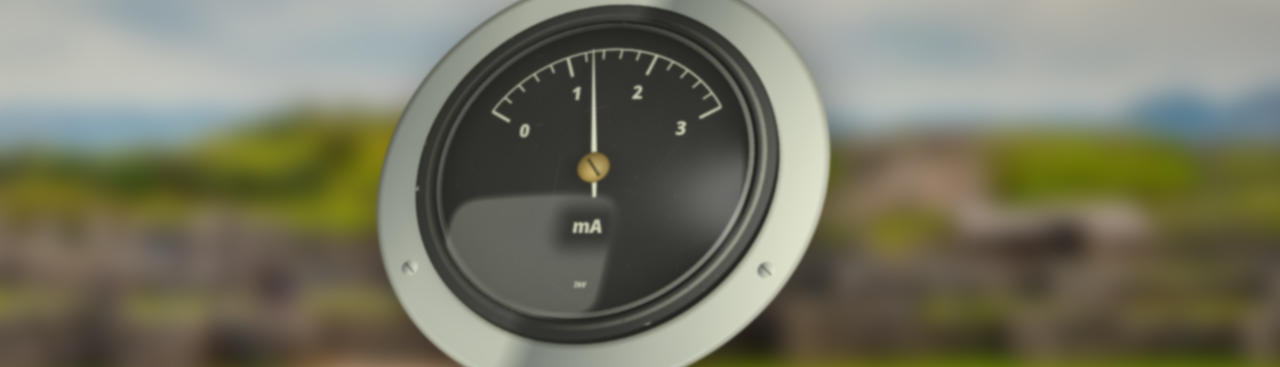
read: 1.3 mA
